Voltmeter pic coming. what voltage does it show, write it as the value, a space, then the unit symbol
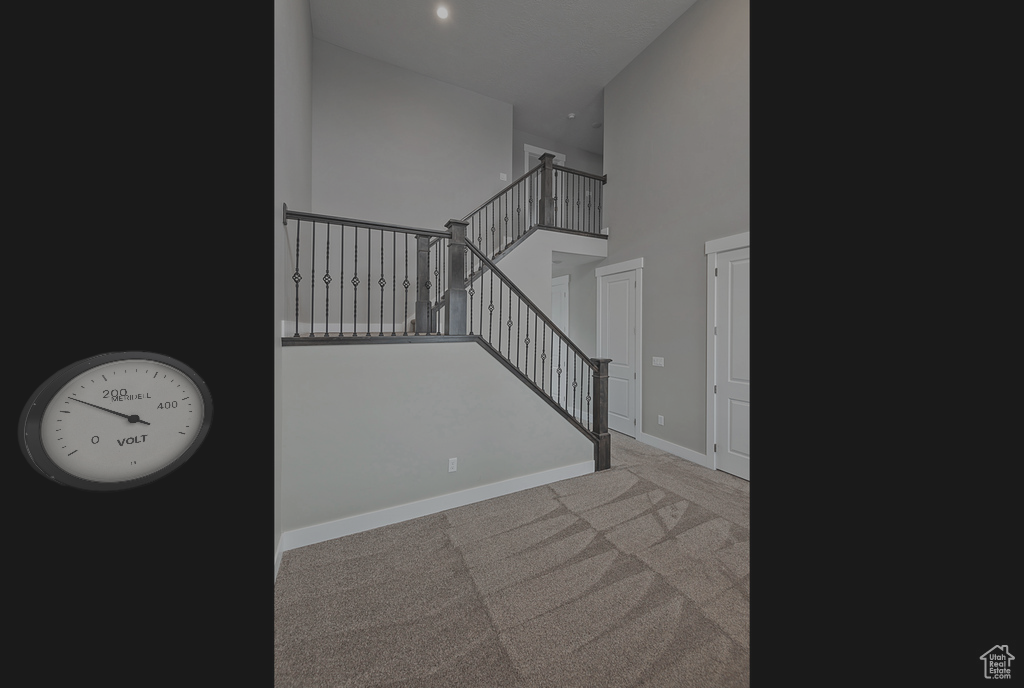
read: 130 V
